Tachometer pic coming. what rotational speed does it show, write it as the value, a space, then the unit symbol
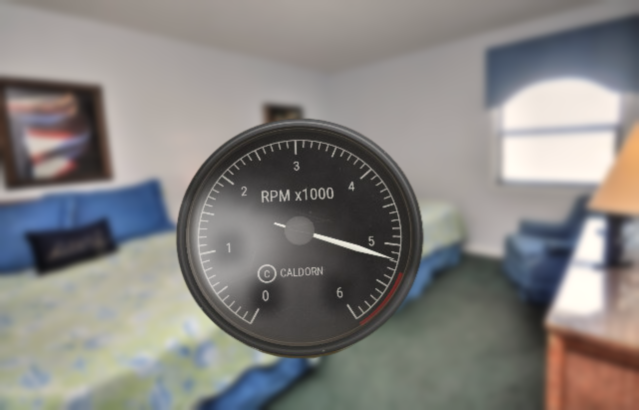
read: 5200 rpm
